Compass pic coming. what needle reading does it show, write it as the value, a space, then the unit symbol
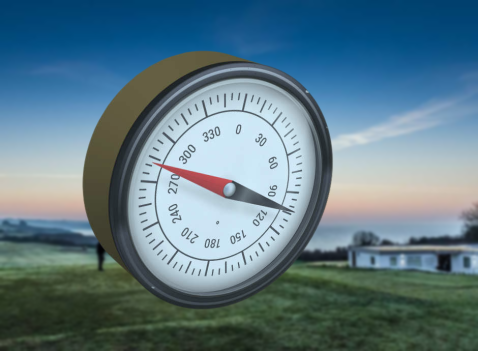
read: 282.5 °
